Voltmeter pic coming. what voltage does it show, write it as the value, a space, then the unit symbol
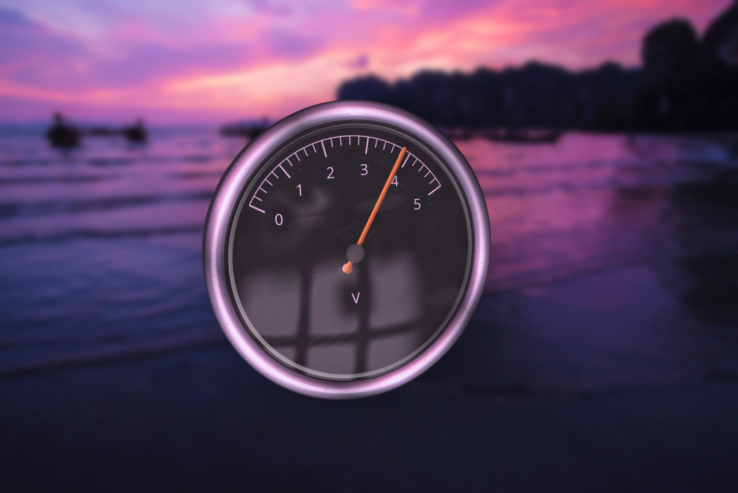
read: 3.8 V
